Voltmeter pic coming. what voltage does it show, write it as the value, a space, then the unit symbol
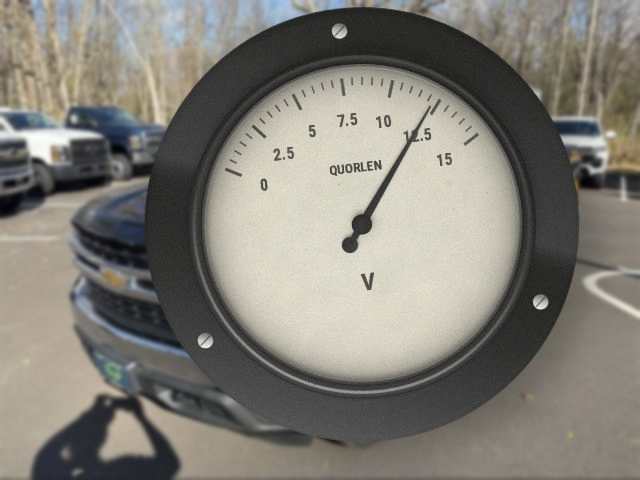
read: 12.25 V
